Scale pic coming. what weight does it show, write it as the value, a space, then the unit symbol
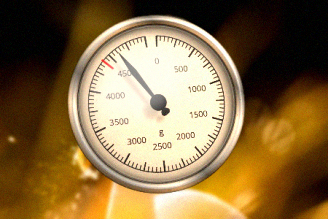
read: 4600 g
